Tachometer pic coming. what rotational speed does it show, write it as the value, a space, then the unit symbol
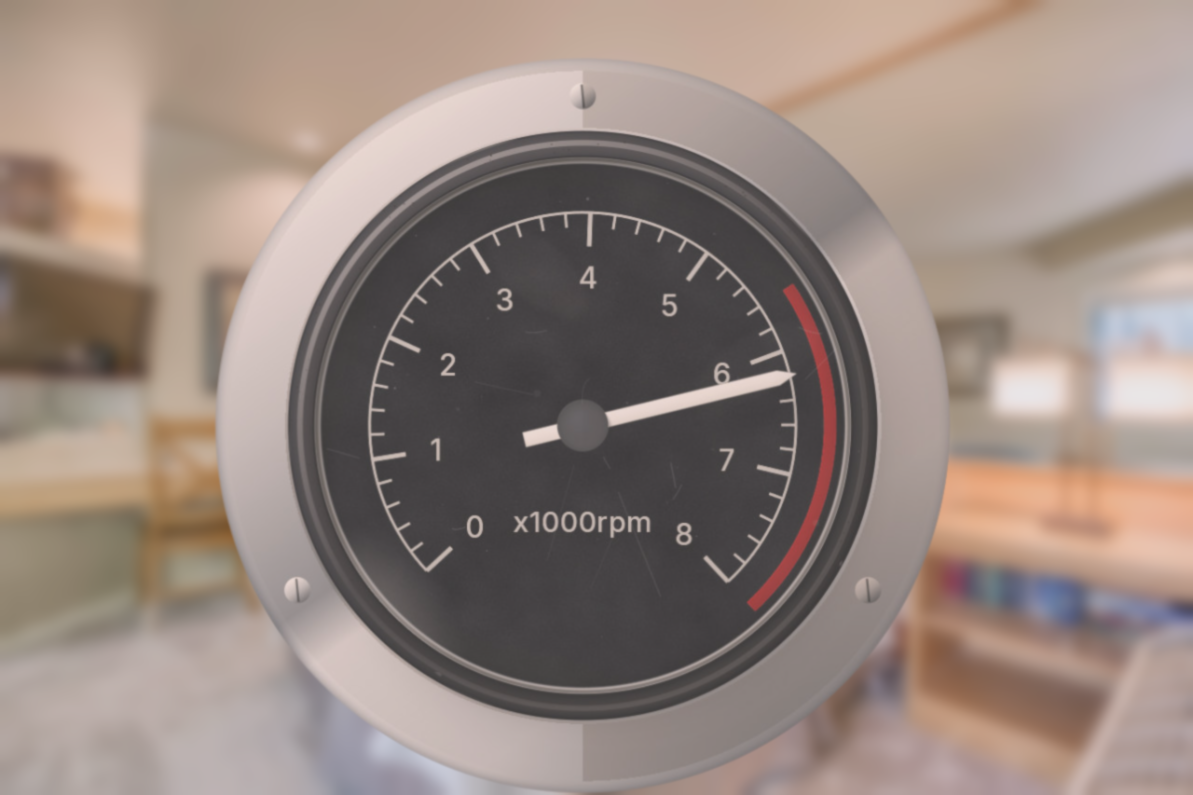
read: 6200 rpm
